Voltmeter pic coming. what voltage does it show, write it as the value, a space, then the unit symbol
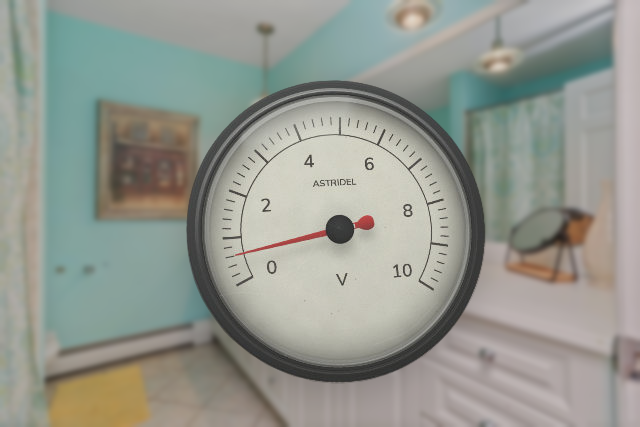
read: 0.6 V
